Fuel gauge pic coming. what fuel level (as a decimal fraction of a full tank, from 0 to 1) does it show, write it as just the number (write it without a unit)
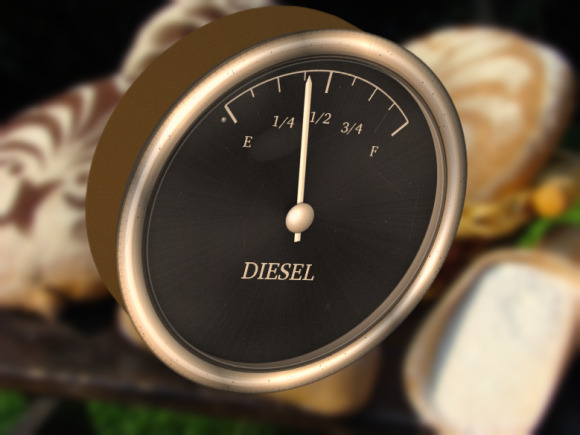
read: 0.375
